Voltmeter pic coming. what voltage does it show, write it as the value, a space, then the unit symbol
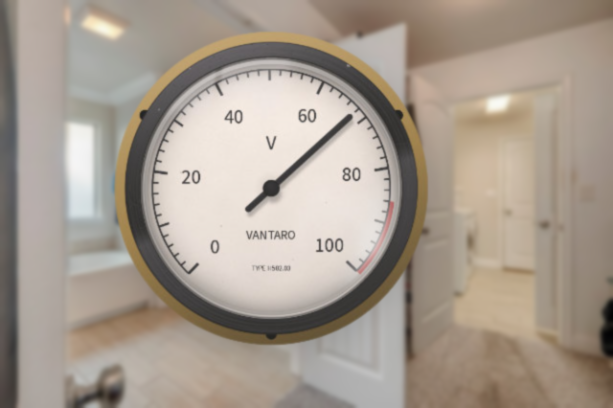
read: 68 V
